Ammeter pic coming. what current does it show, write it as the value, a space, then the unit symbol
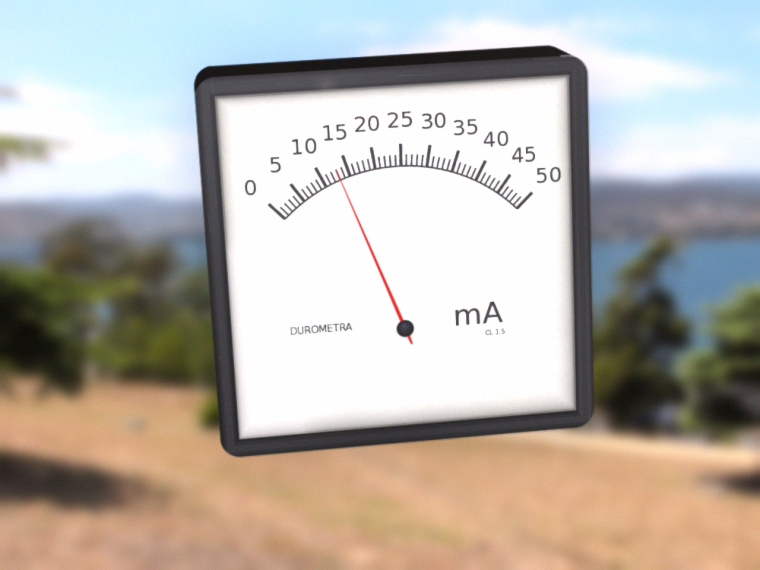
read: 13 mA
